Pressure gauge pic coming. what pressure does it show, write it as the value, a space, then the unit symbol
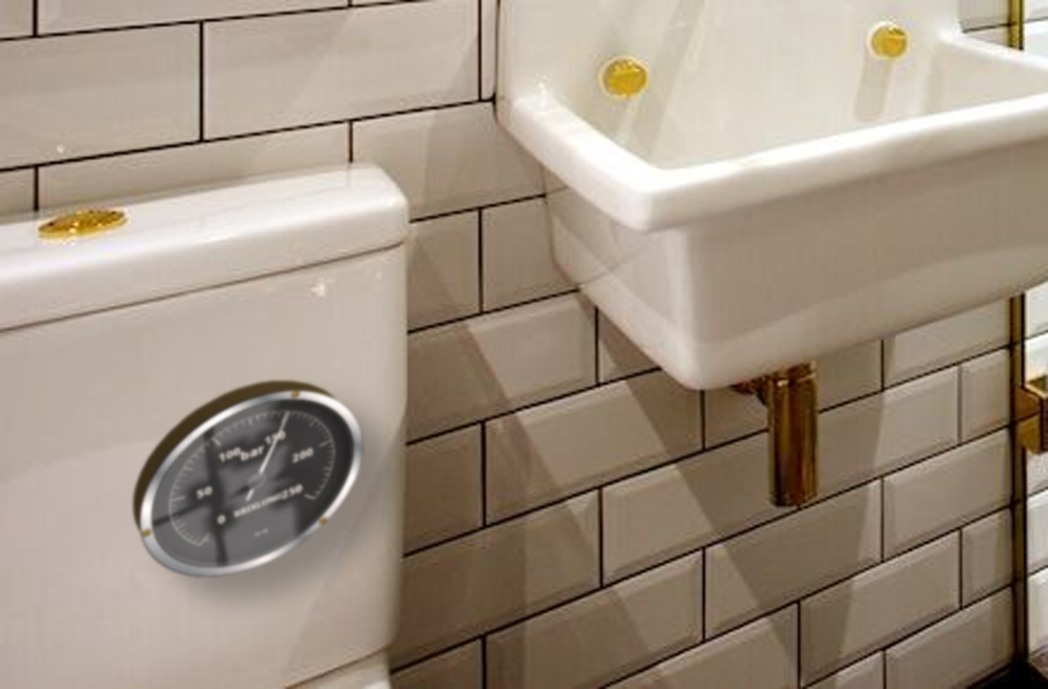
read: 150 bar
